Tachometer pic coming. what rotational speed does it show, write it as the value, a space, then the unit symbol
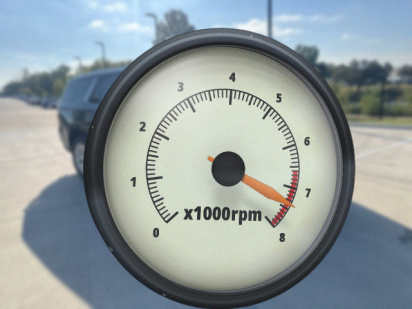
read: 7400 rpm
